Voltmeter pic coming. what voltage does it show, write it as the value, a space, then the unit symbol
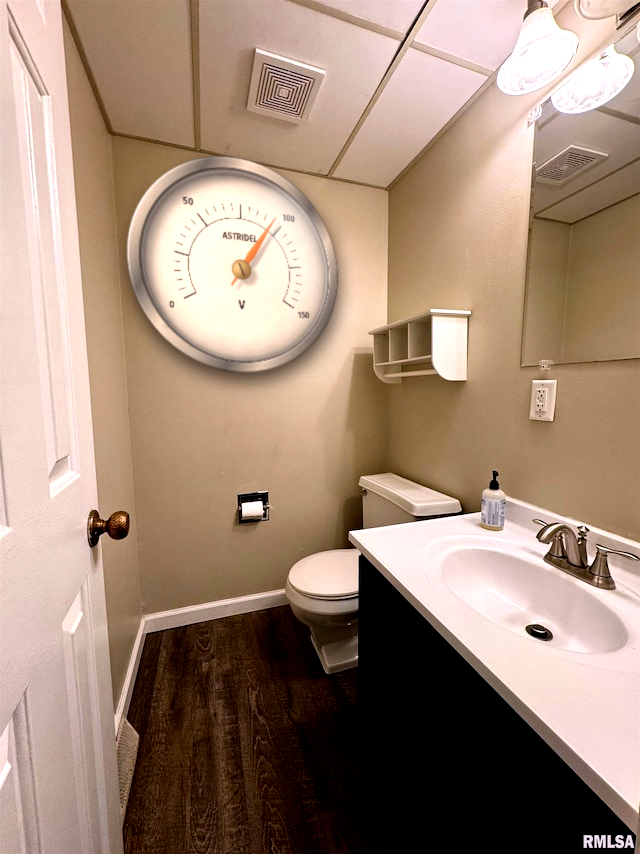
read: 95 V
